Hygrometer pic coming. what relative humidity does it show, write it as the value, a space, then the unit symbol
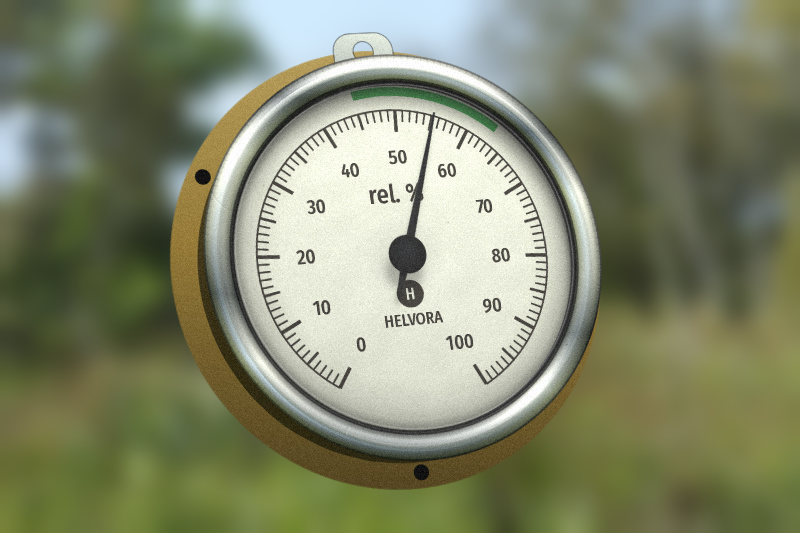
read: 55 %
